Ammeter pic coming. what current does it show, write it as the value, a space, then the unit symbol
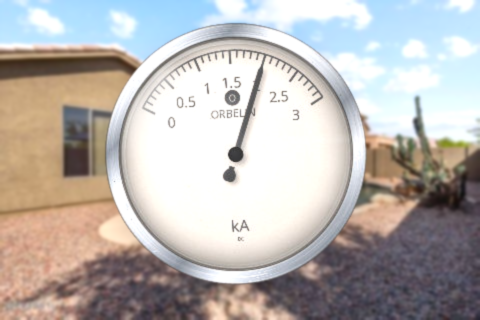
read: 2 kA
